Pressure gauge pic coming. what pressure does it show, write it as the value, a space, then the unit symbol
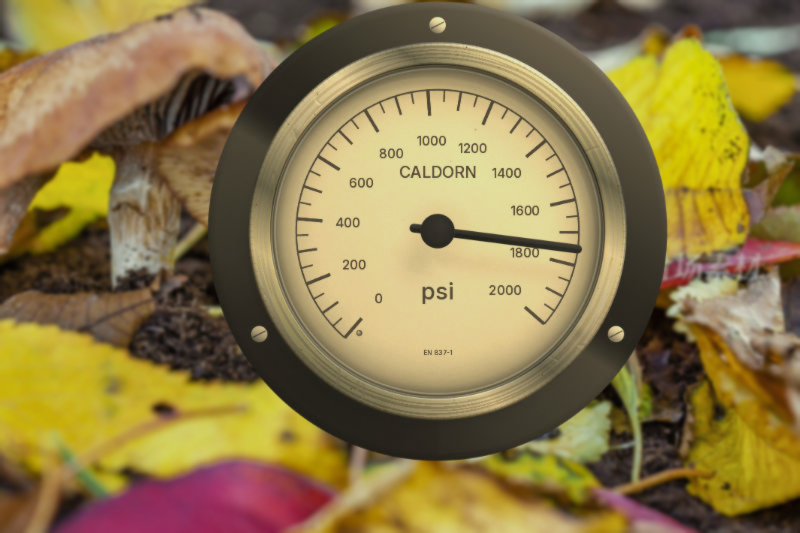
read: 1750 psi
